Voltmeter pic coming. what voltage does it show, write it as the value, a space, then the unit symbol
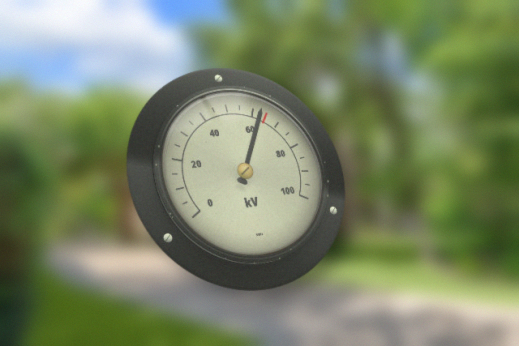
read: 62.5 kV
